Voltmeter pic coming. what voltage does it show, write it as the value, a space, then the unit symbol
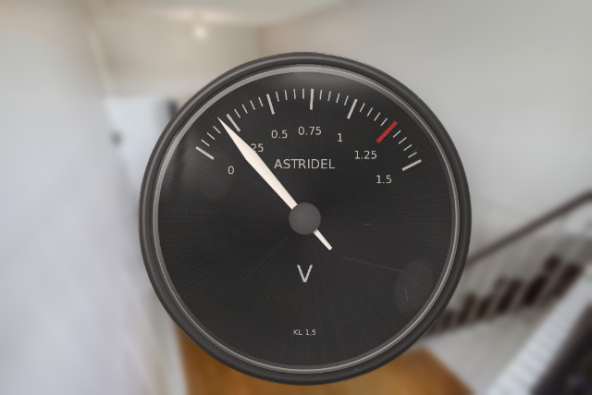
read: 0.2 V
